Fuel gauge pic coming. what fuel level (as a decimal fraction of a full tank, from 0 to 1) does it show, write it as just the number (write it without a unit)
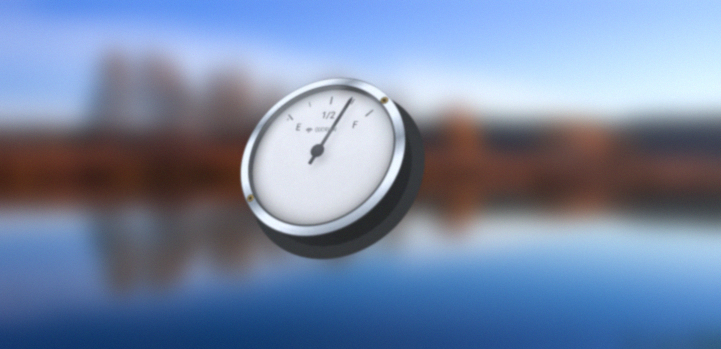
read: 0.75
